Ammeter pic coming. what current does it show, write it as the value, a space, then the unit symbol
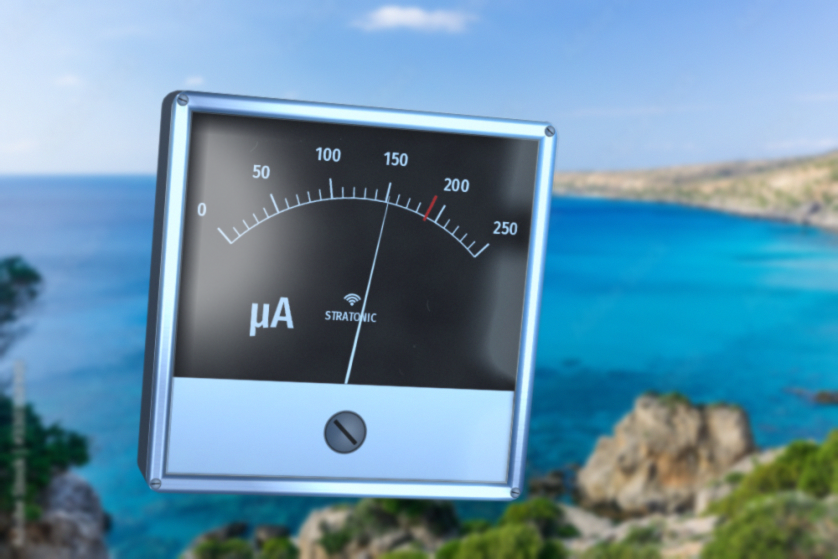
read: 150 µA
